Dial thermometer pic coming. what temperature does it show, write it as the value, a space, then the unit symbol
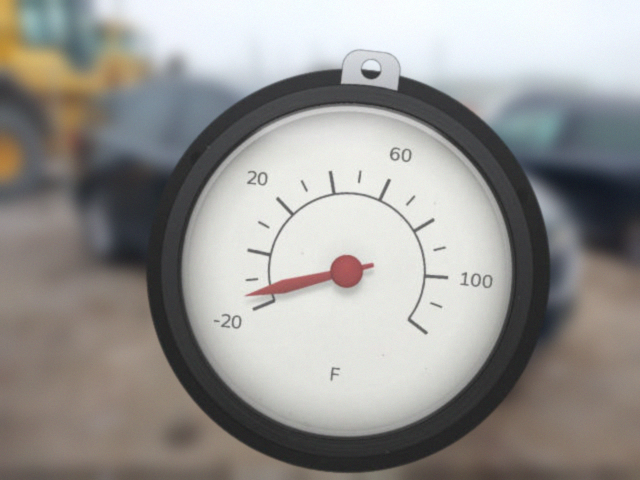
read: -15 °F
